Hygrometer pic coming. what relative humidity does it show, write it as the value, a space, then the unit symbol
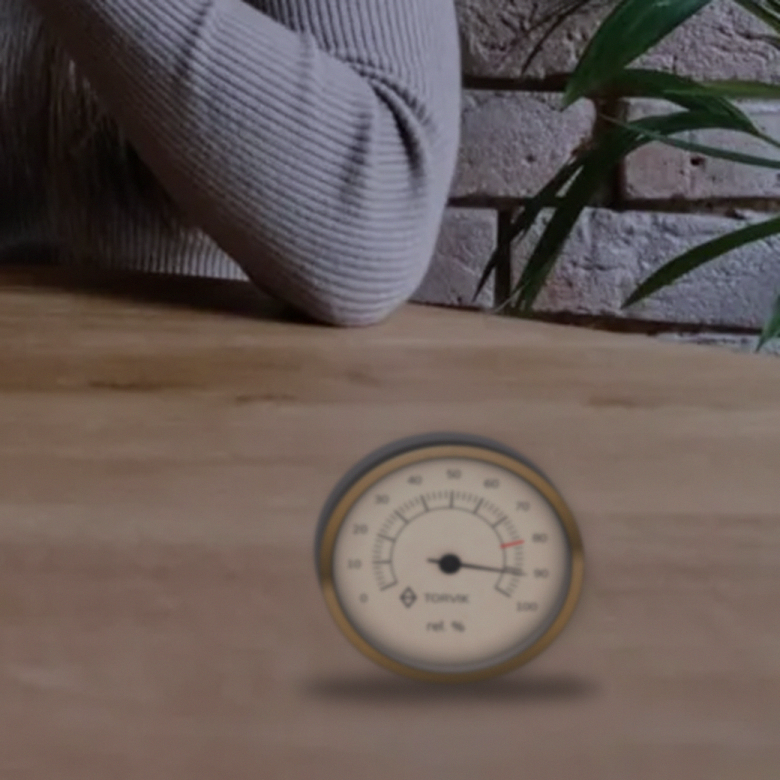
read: 90 %
